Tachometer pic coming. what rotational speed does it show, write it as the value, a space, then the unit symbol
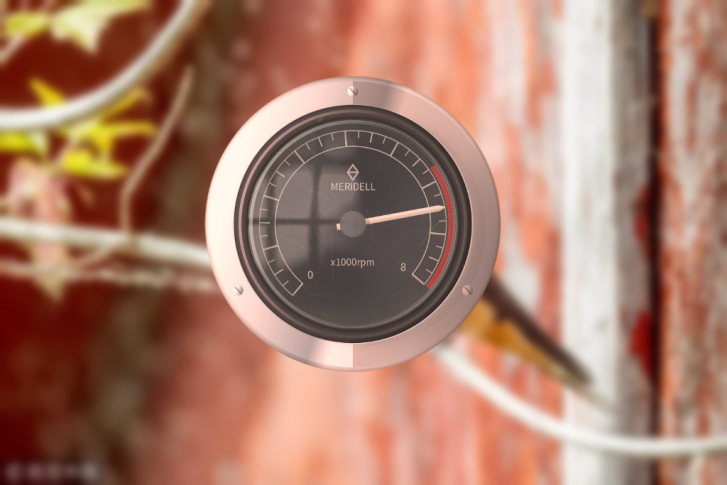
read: 6500 rpm
